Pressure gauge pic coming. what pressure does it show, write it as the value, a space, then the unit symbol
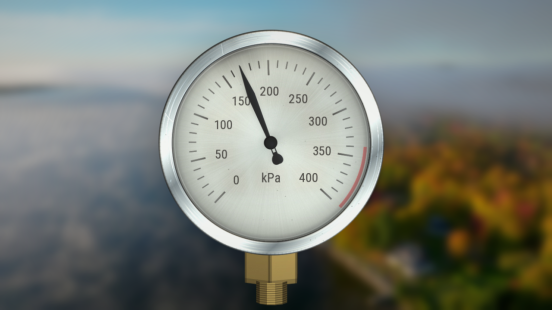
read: 170 kPa
